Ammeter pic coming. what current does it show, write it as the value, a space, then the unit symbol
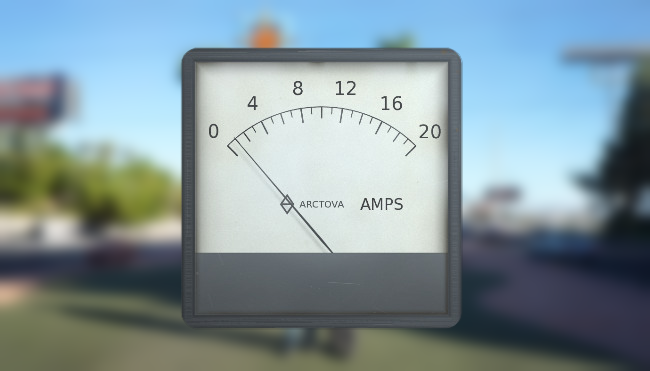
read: 1 A
